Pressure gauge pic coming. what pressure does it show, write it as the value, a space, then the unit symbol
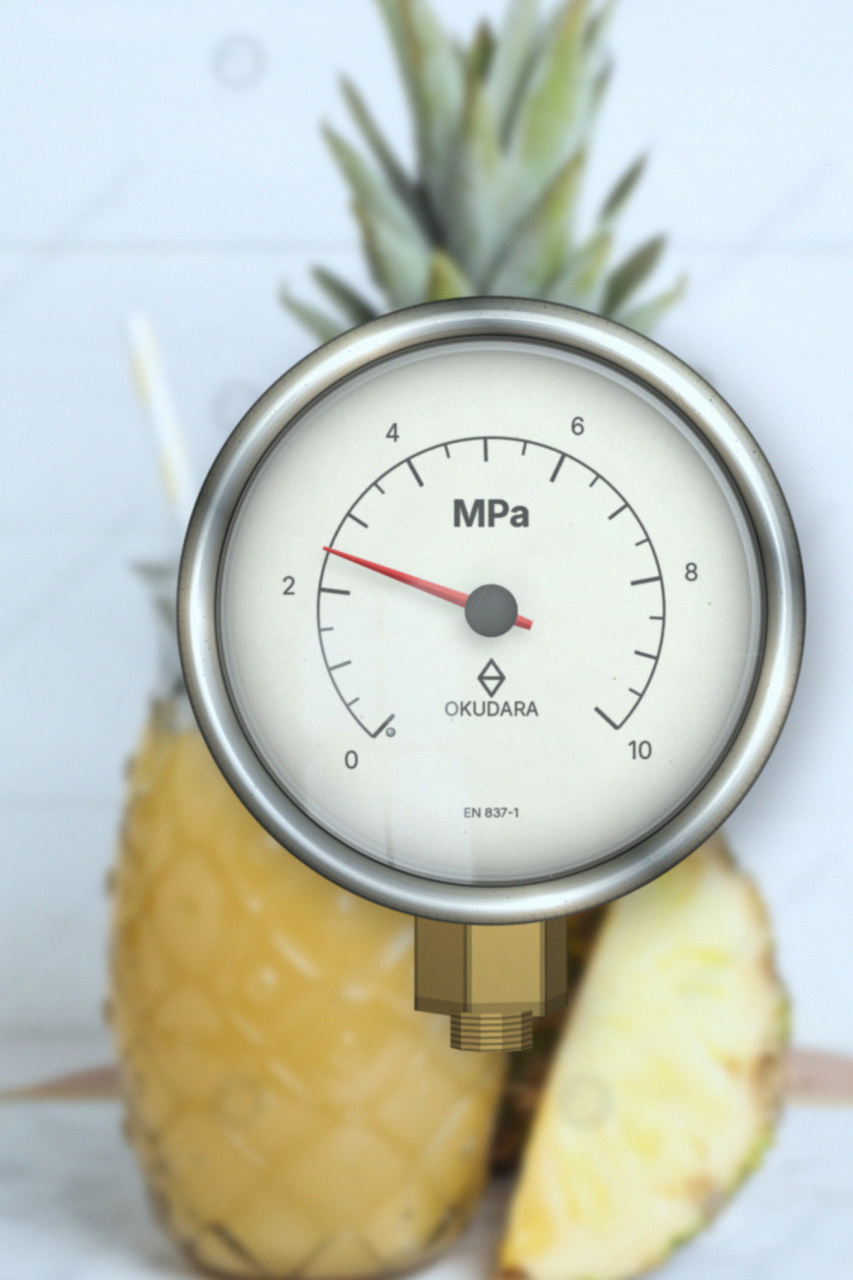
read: 2.5 MPa
